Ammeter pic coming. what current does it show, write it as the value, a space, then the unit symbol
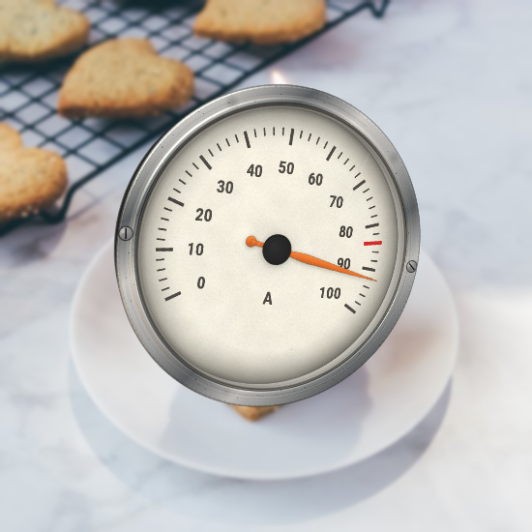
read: 92 A
